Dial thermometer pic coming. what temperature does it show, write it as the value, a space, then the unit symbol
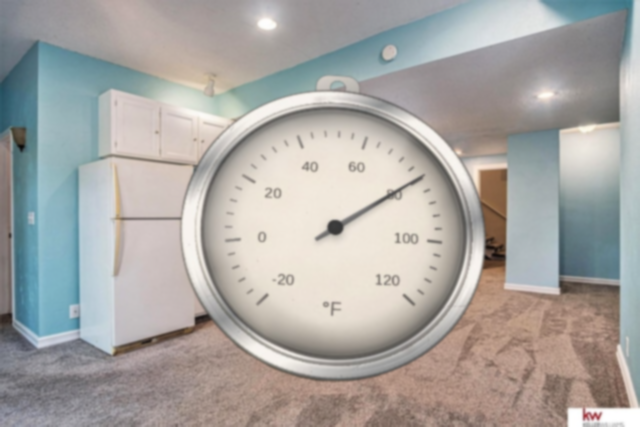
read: 80 °F
